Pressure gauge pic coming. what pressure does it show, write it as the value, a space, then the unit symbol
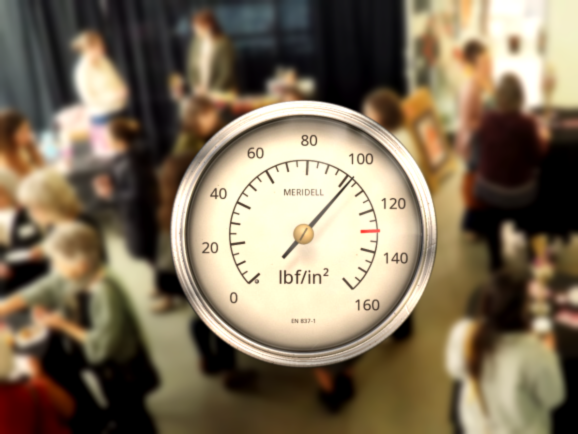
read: 102.5 psi
